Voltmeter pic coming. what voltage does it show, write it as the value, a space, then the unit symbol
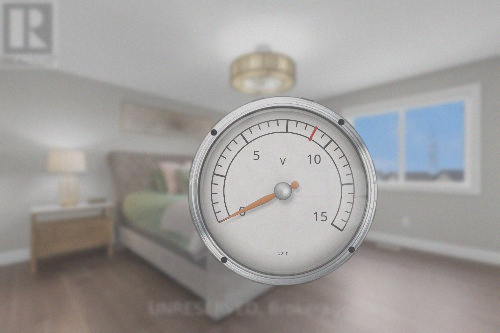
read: 0 V
